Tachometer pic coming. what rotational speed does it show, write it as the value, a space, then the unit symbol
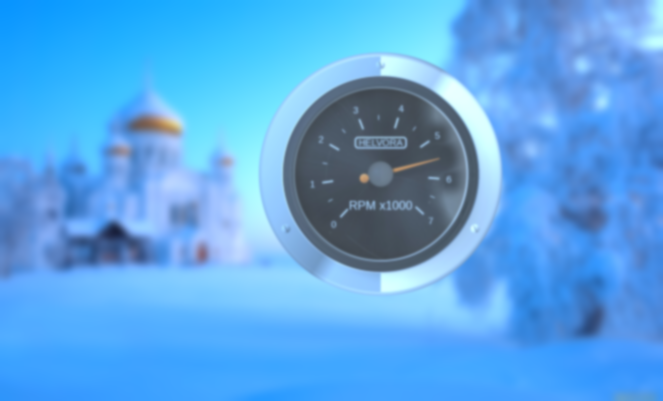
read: 5500 rpm
